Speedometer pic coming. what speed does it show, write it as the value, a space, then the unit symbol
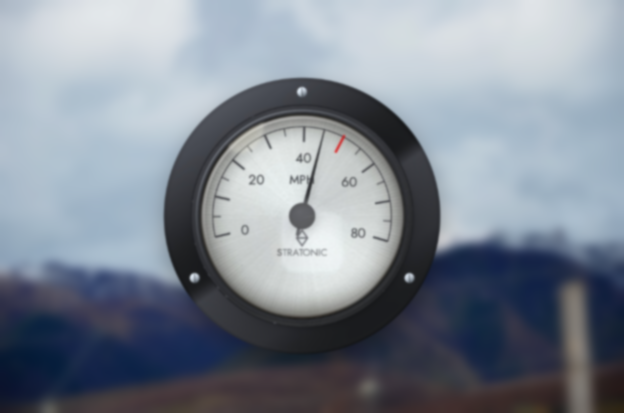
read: 45 mph
